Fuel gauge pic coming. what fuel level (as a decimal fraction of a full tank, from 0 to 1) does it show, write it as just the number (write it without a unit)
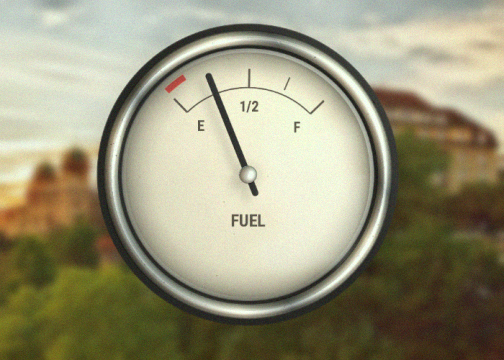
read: 0.25
